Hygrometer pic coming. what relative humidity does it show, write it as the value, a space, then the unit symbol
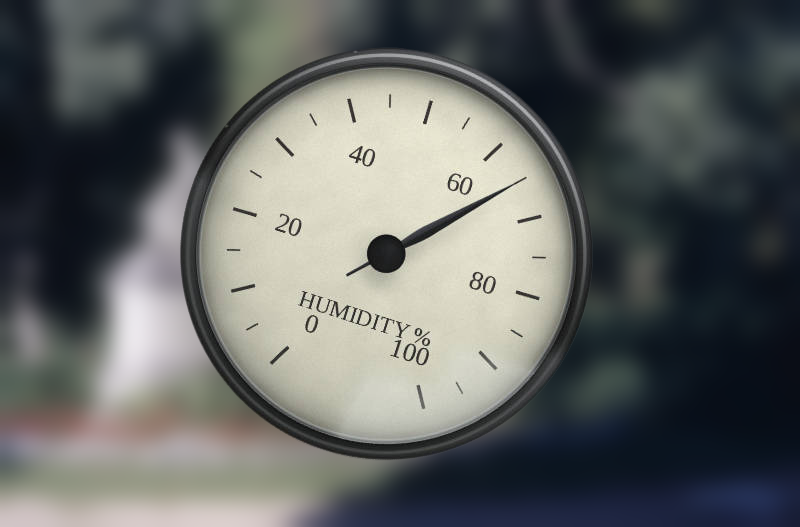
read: 65 %
